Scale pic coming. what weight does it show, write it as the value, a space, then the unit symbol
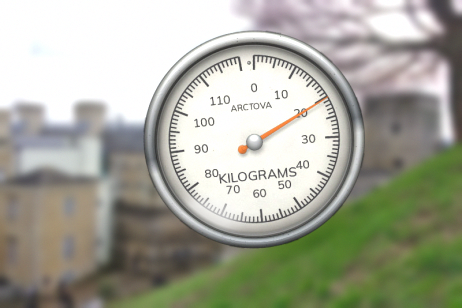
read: 20 kg
